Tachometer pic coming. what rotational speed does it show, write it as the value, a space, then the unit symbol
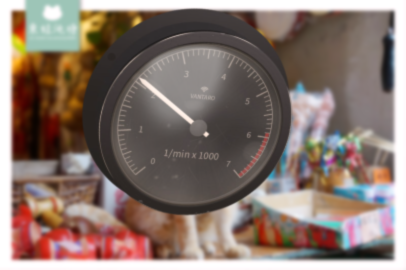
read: 2100 rpm
